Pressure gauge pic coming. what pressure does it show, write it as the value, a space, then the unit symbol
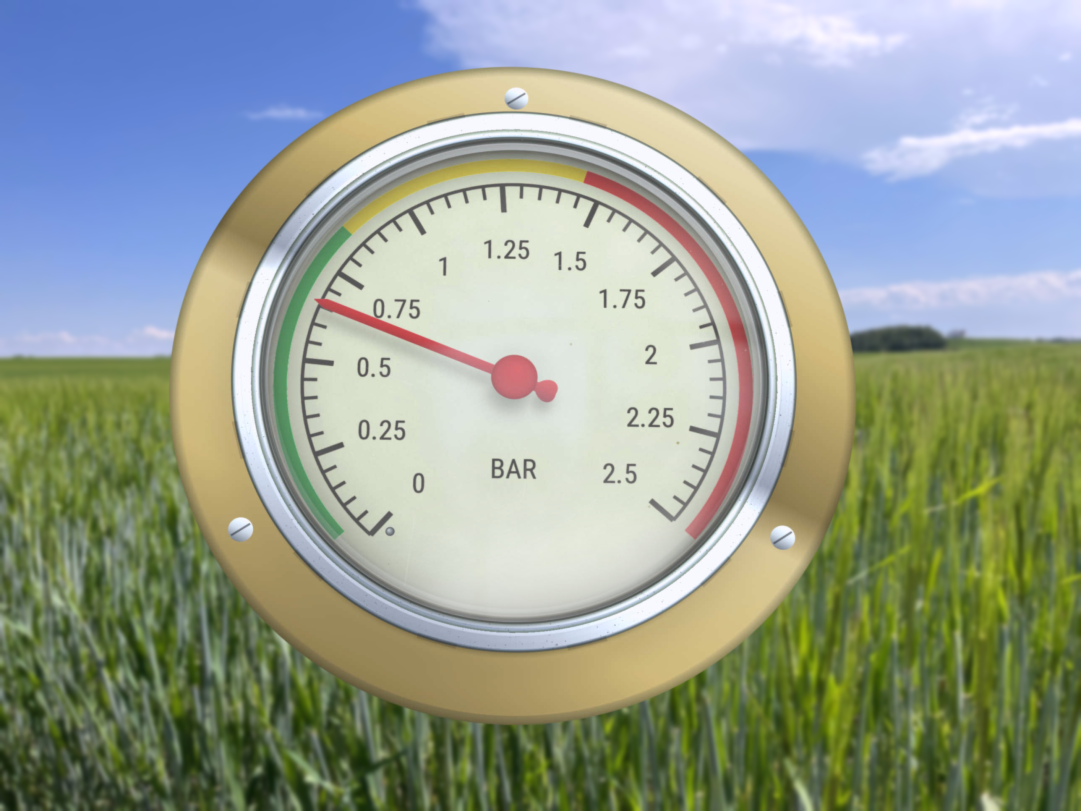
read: 0.65 bar
